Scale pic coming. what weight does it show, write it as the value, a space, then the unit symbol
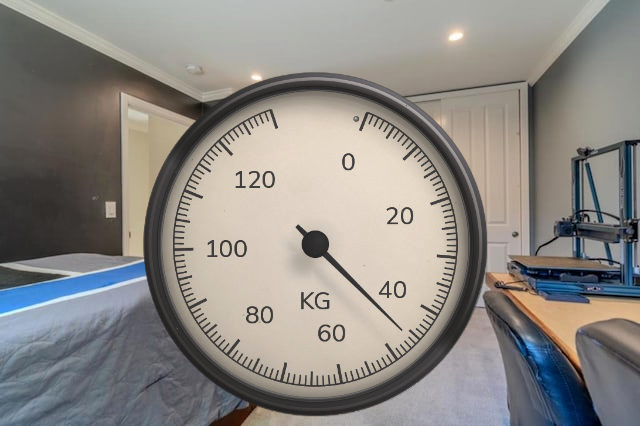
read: 46 kg
